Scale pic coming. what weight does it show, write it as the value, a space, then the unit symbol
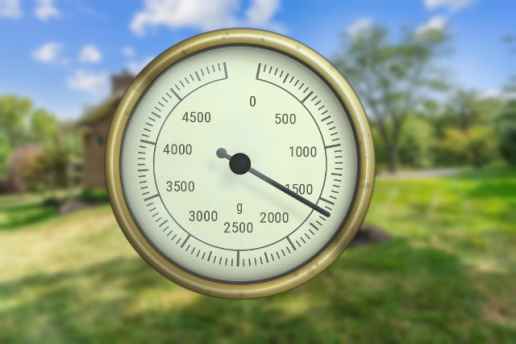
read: 1600 g
